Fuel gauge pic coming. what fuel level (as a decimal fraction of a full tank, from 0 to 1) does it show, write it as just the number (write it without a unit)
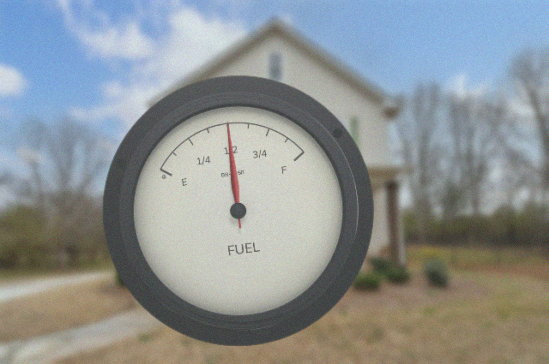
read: 0.5
